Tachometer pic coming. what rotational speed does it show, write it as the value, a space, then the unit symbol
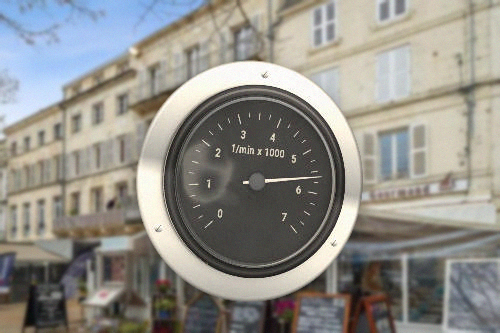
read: 5625 rpm
